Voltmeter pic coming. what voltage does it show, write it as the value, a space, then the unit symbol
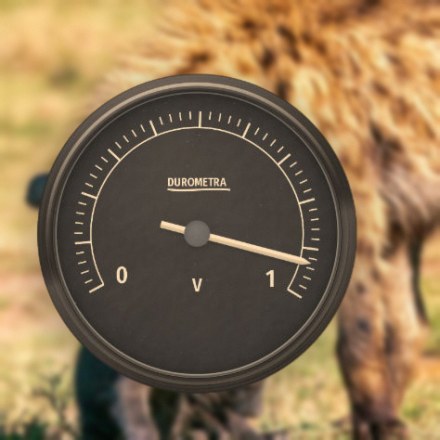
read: 0.93 V
